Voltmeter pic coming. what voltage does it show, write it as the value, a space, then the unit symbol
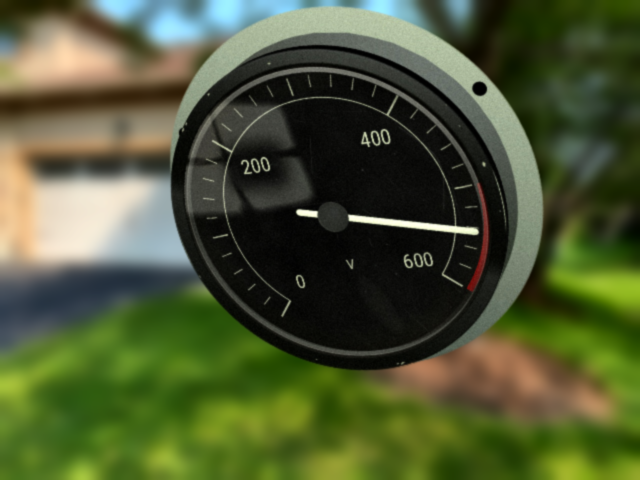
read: 540 V
